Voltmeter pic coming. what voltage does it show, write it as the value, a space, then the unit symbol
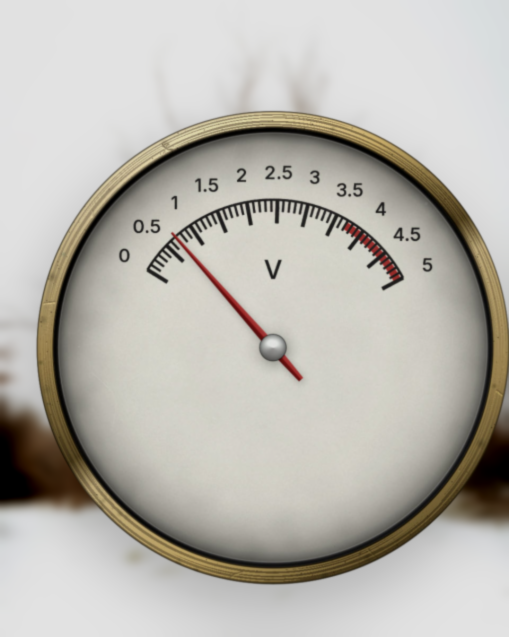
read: 0.7 V
